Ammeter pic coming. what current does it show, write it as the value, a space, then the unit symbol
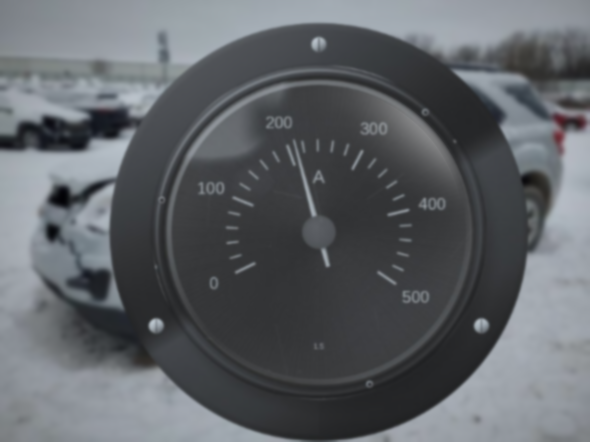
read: 210 A
